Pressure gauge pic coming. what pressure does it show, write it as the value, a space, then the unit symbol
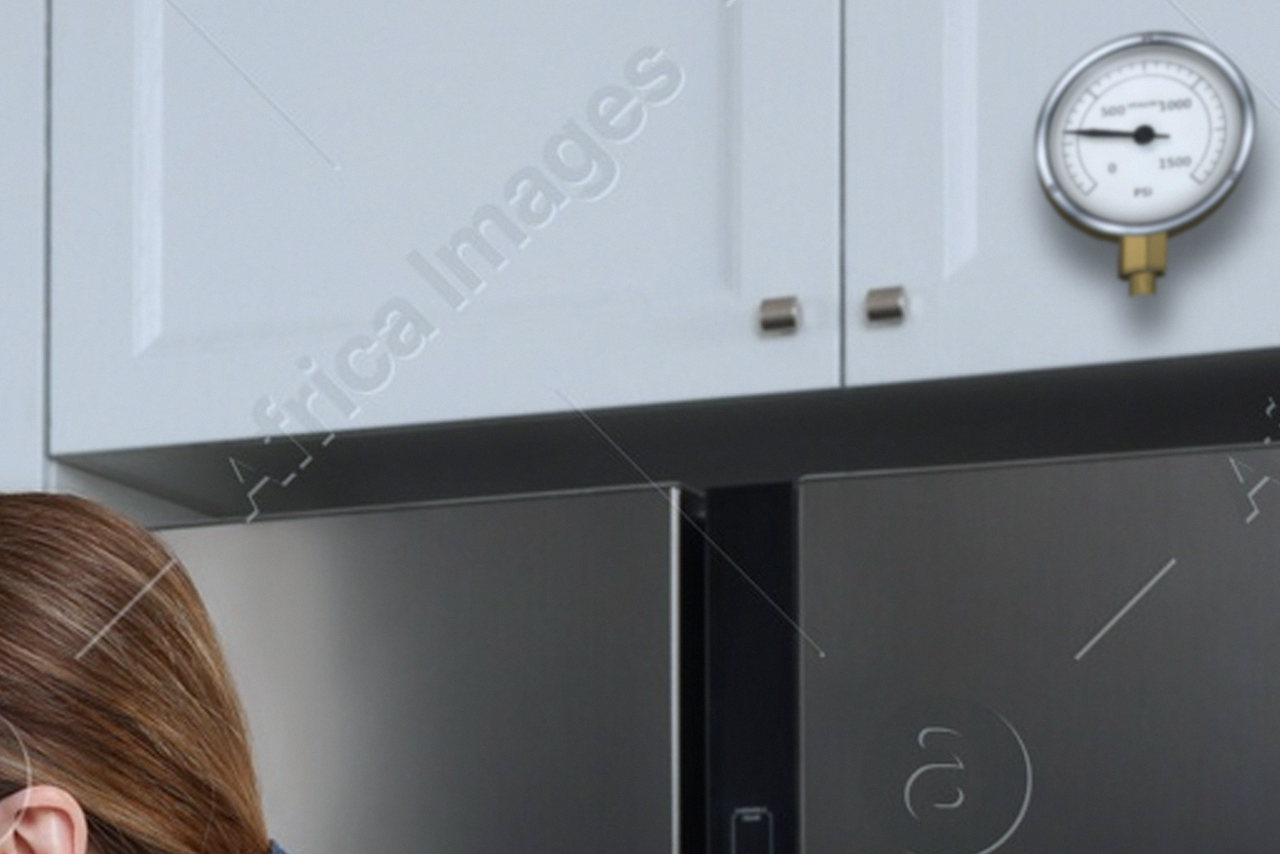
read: 300 psi
